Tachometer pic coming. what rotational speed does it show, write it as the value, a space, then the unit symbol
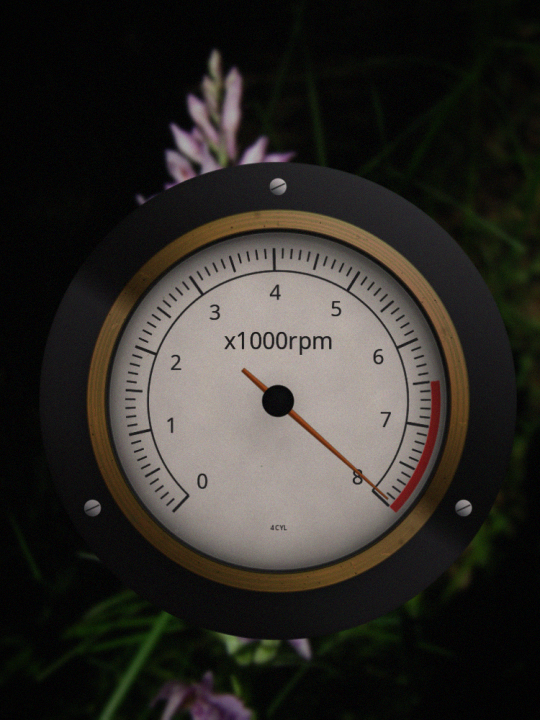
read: 7950 rpm
